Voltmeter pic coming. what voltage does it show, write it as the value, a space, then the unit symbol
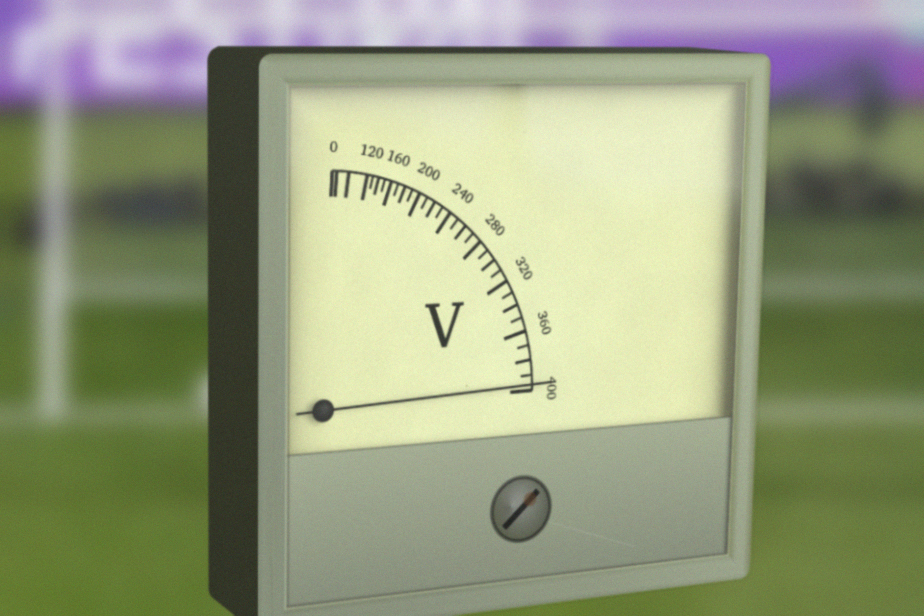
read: 395 V
